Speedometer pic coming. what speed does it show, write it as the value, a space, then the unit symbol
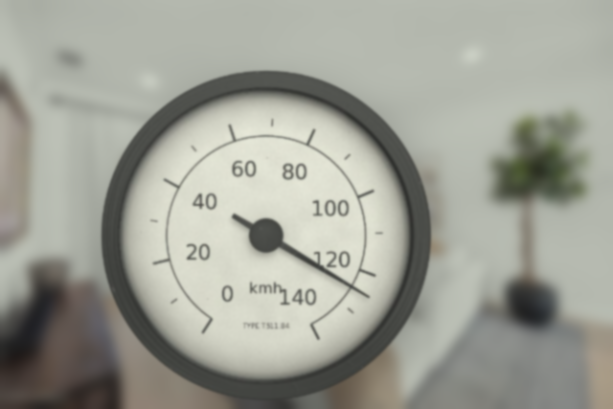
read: 125 km/h
